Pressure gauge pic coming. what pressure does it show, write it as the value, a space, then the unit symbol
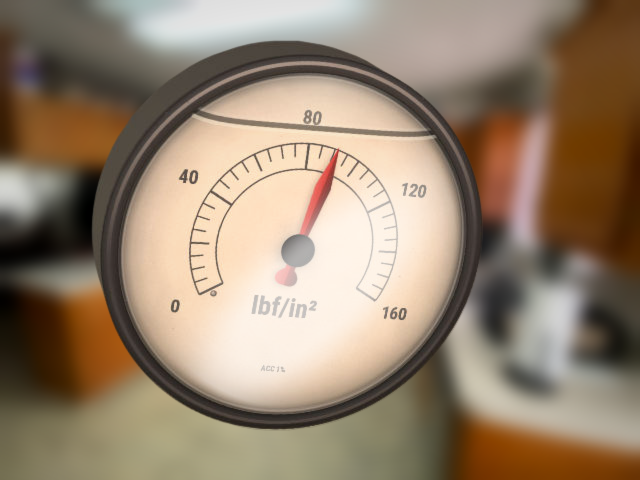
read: 90 psi
